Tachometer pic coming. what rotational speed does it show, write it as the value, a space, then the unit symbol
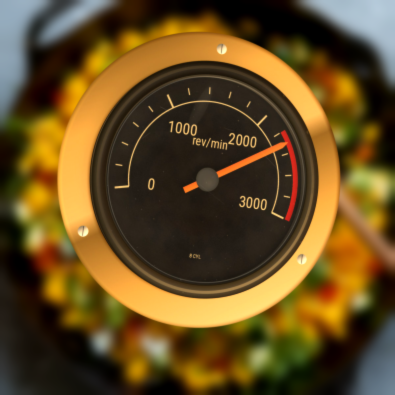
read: 2300 rpm
